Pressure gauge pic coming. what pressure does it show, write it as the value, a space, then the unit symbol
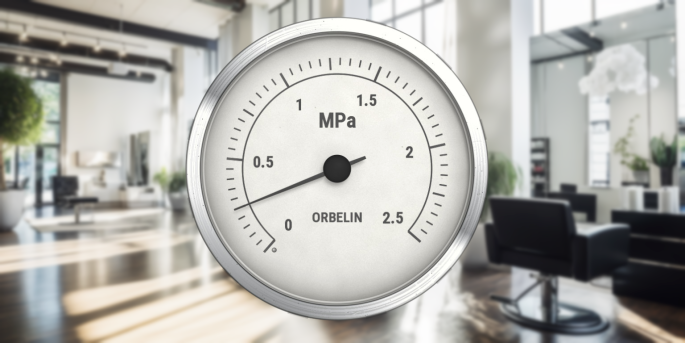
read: 0.25 MPa
